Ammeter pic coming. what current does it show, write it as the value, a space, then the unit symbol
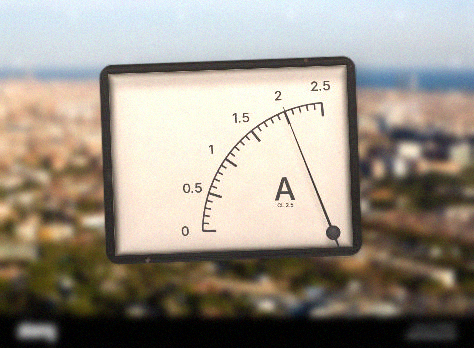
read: 2 A
